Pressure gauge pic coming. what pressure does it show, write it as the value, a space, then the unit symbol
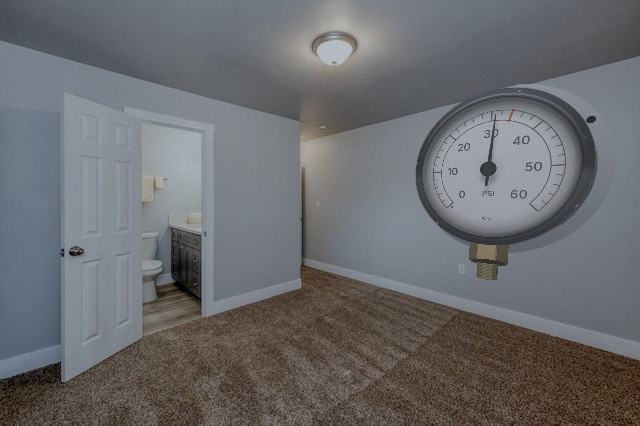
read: 31 psi
